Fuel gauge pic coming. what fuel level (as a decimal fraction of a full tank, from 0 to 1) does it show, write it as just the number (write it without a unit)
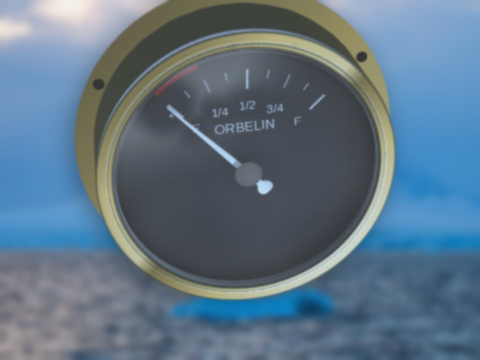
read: 0
